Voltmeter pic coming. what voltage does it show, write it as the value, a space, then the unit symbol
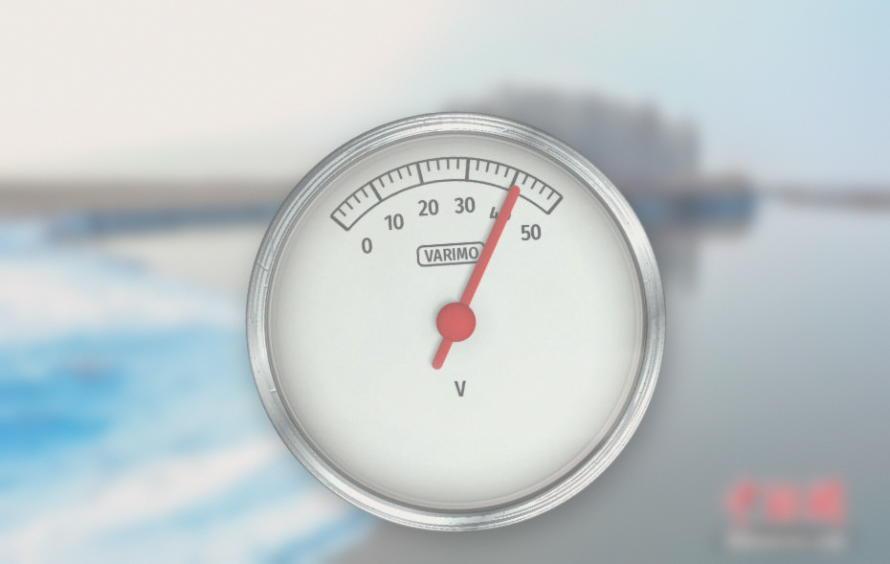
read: 41 V
